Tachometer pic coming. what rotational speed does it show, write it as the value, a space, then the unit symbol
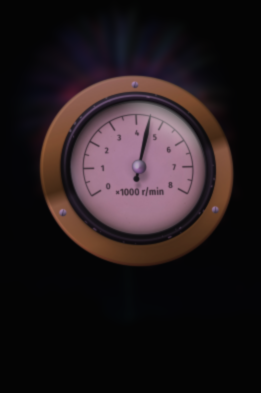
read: 4500 rpm
